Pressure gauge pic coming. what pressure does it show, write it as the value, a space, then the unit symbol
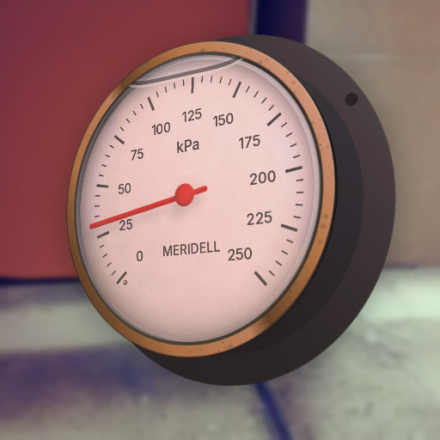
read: 30 kPa
